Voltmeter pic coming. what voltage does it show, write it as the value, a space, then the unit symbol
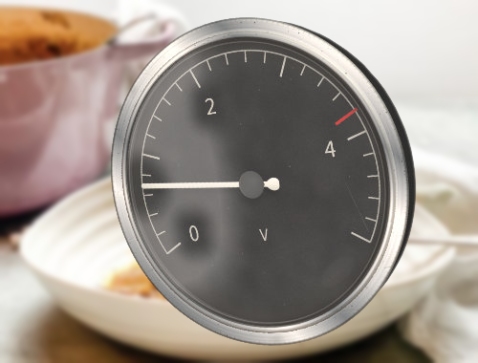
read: 0.7 V
